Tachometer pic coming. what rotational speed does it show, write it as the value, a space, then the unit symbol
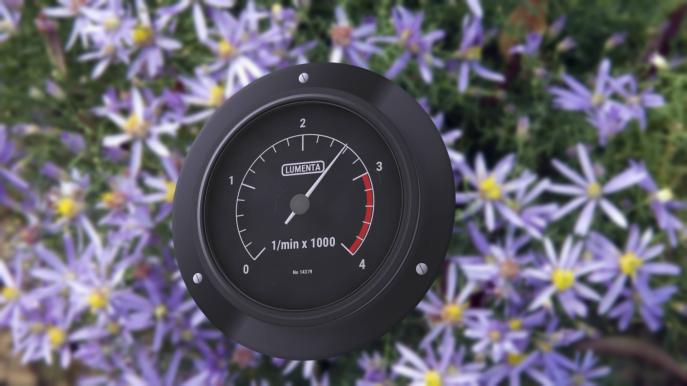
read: 2600 rpm
